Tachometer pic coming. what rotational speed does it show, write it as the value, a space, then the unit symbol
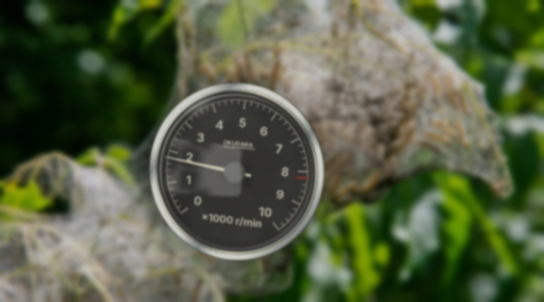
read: 1800 rpm
